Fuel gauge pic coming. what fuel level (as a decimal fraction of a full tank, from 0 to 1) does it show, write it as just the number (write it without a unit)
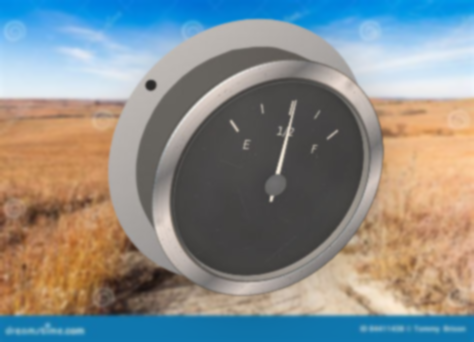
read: 0.5
